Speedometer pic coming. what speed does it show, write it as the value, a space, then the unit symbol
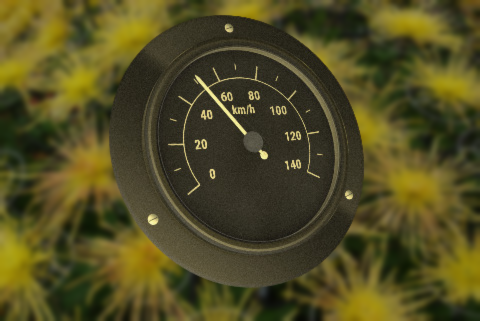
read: 50 km/h
